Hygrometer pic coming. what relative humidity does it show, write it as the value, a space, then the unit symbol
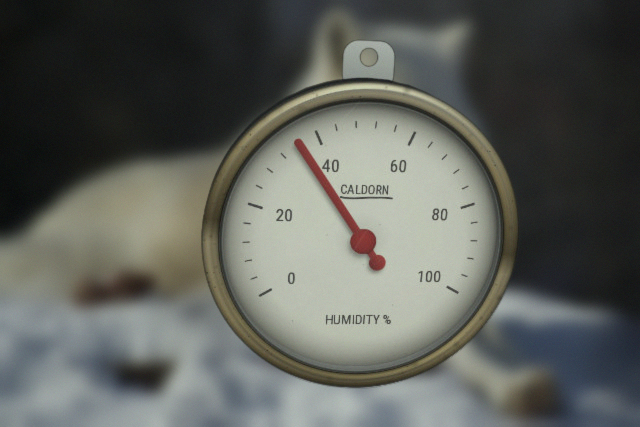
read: 36 %
